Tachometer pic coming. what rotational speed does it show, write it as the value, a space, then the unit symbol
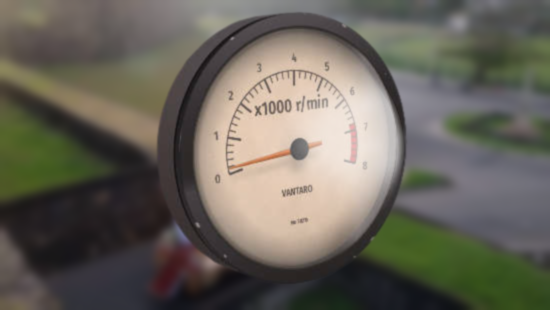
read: 200 rpm
